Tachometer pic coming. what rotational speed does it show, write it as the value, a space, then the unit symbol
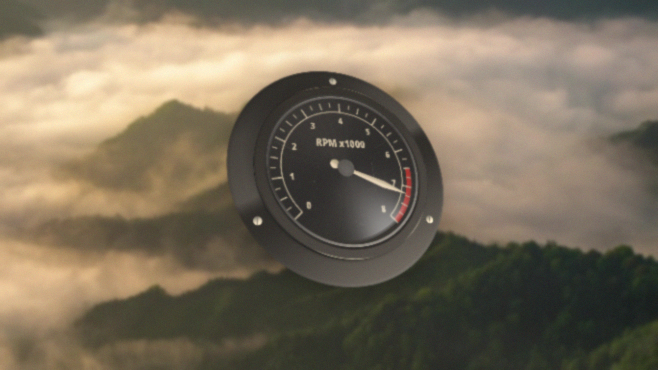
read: 7250 rpm
